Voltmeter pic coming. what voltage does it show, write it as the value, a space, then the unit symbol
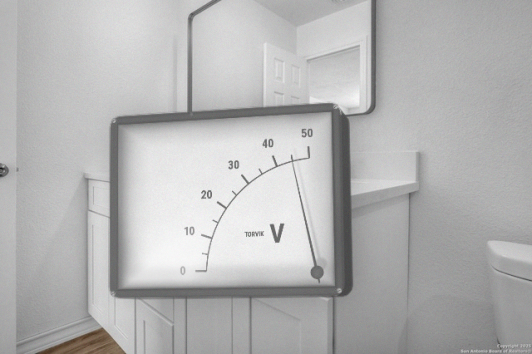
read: 45 V
